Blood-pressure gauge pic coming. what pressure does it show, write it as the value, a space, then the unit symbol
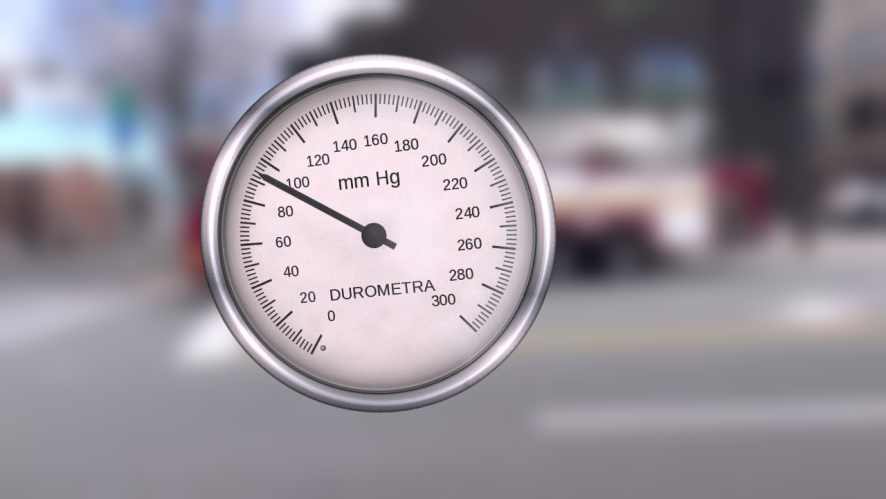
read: 94 mmHg
